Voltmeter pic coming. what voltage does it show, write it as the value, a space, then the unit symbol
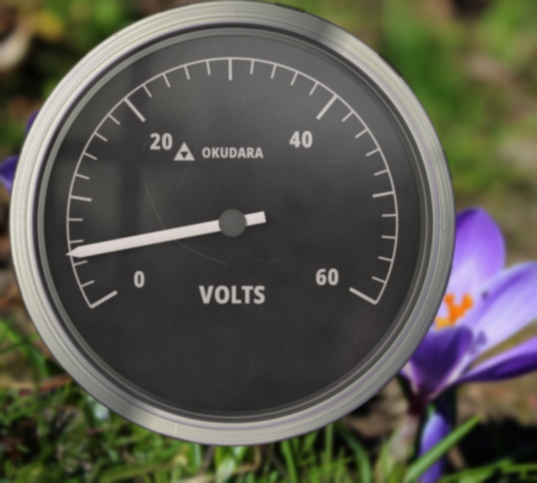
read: 5 V
